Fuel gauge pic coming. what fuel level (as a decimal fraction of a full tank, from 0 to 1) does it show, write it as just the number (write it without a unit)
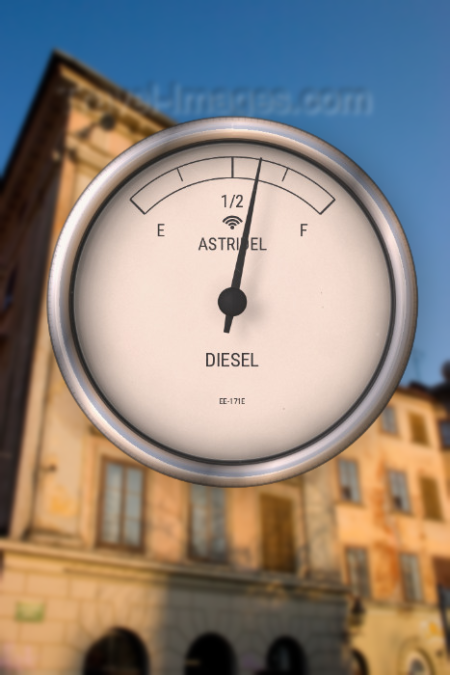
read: 0.625
